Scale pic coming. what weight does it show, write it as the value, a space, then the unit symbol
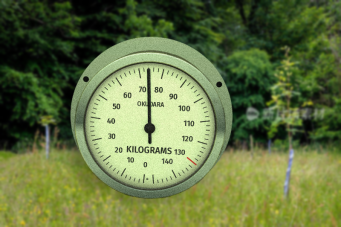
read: 74 kg
